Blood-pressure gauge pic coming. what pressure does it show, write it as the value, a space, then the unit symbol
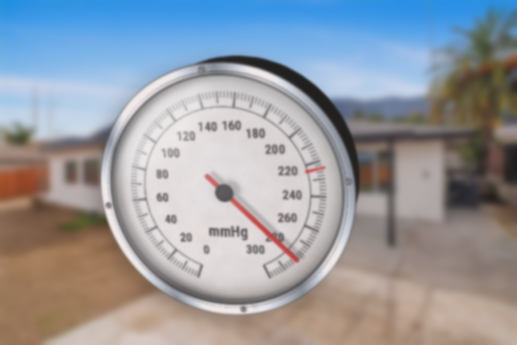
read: 280 mmHg
